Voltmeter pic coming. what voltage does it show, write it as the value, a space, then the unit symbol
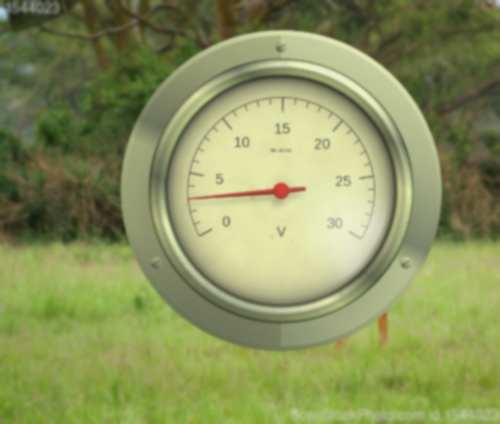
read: 3 V
